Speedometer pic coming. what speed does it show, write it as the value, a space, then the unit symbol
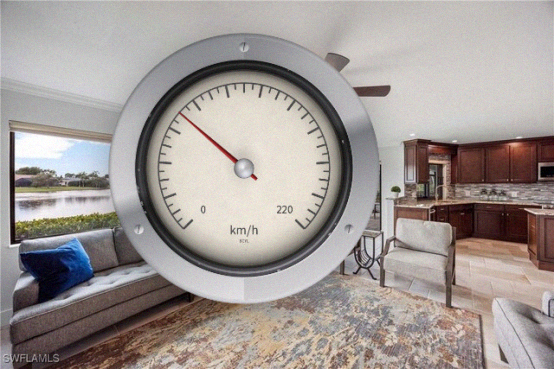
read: 70 km/h
